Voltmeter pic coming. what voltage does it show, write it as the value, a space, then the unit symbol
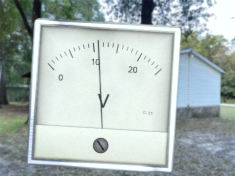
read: 11 V
